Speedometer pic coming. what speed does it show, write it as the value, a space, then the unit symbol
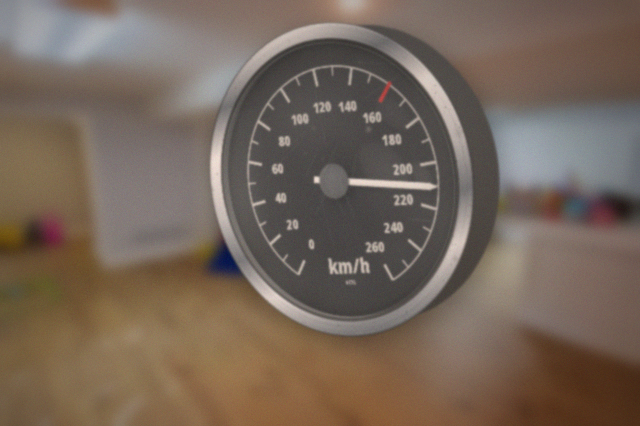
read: 210 km/h
